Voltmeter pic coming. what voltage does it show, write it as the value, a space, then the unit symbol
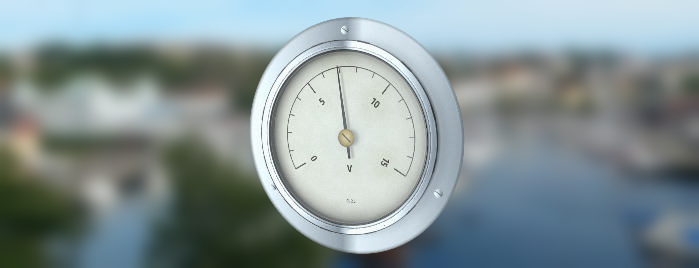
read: 7 V
